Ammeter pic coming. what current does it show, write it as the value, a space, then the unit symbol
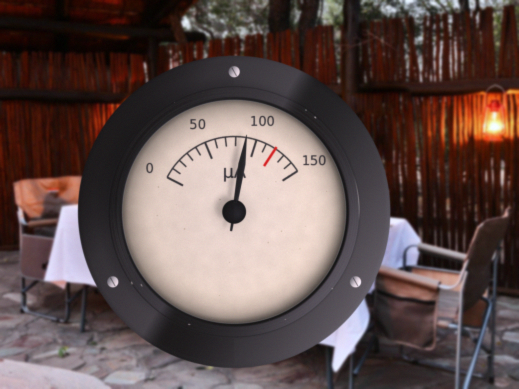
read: 90 µA
